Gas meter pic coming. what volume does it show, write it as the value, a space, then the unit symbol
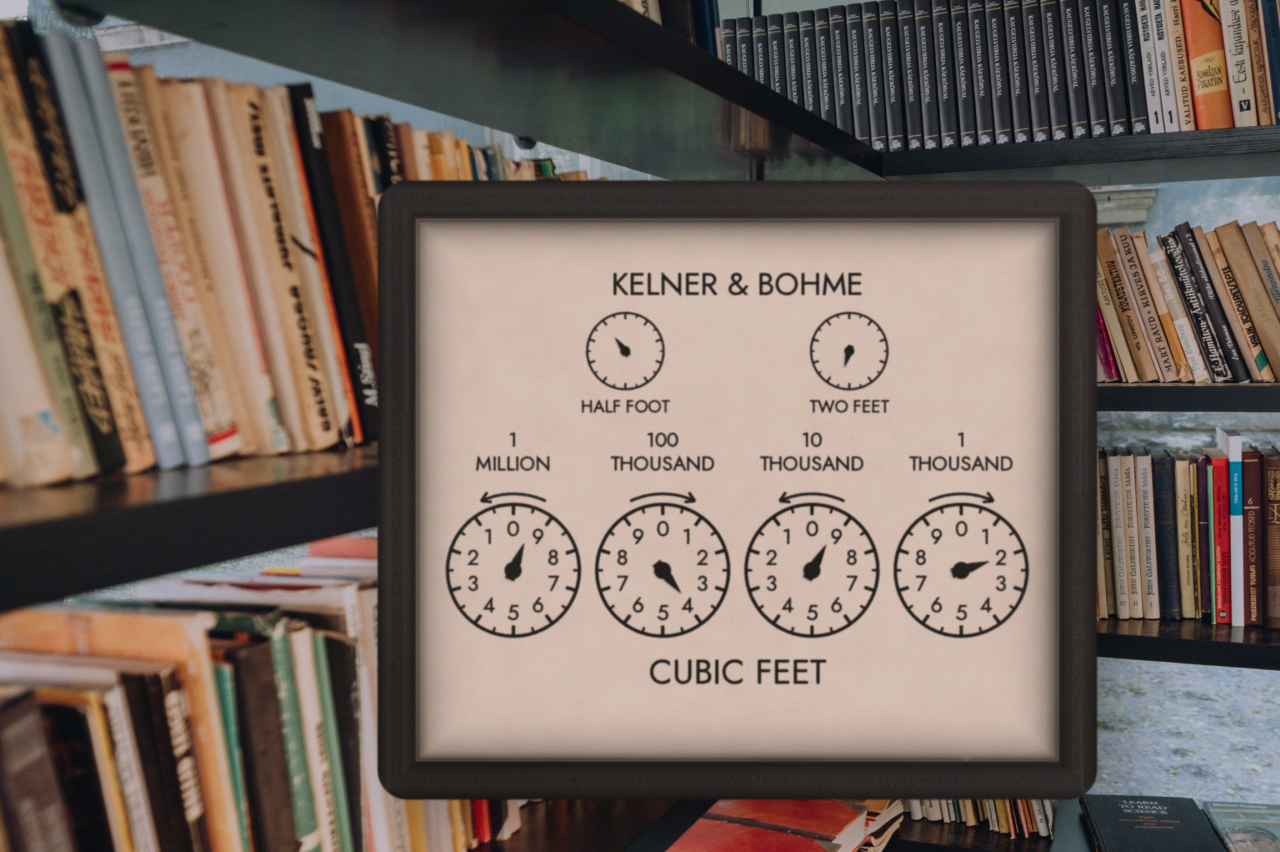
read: 939200 ft³
